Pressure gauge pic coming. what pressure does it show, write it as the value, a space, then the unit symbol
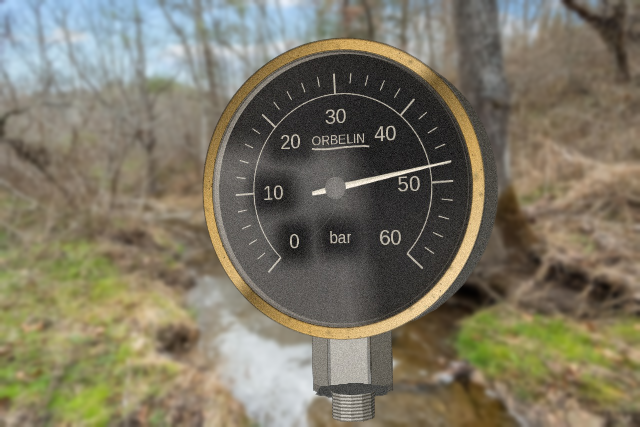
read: 48 bar
